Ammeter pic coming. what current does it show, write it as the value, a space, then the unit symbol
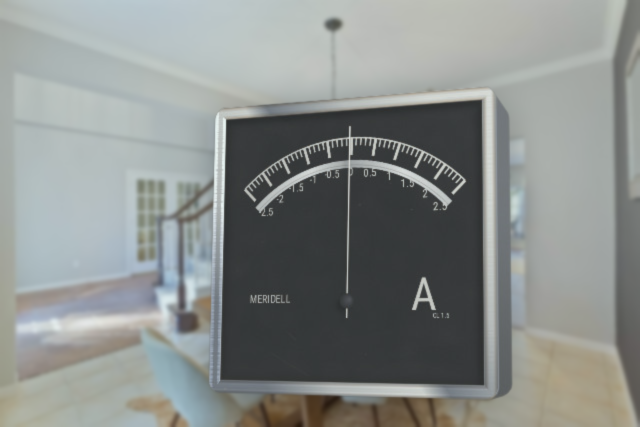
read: 0 A
